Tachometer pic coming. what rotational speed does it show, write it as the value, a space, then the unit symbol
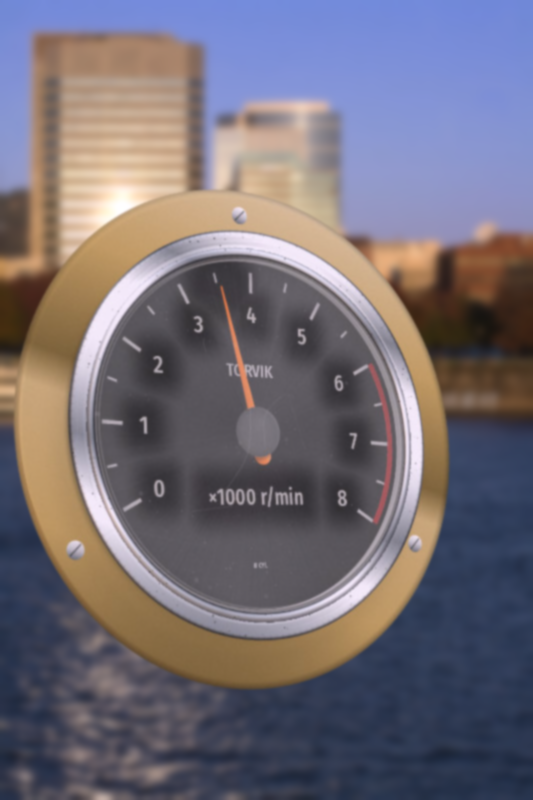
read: 3500 rpm
